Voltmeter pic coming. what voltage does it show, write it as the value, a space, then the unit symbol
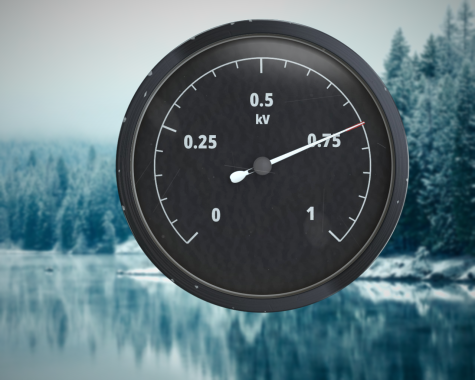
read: 0.75 kV
